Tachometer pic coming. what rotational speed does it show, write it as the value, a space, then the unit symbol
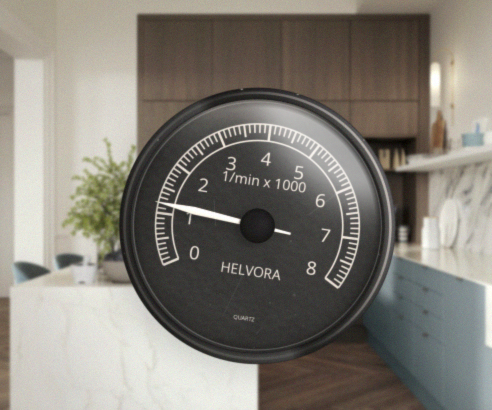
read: 1200 rpm
